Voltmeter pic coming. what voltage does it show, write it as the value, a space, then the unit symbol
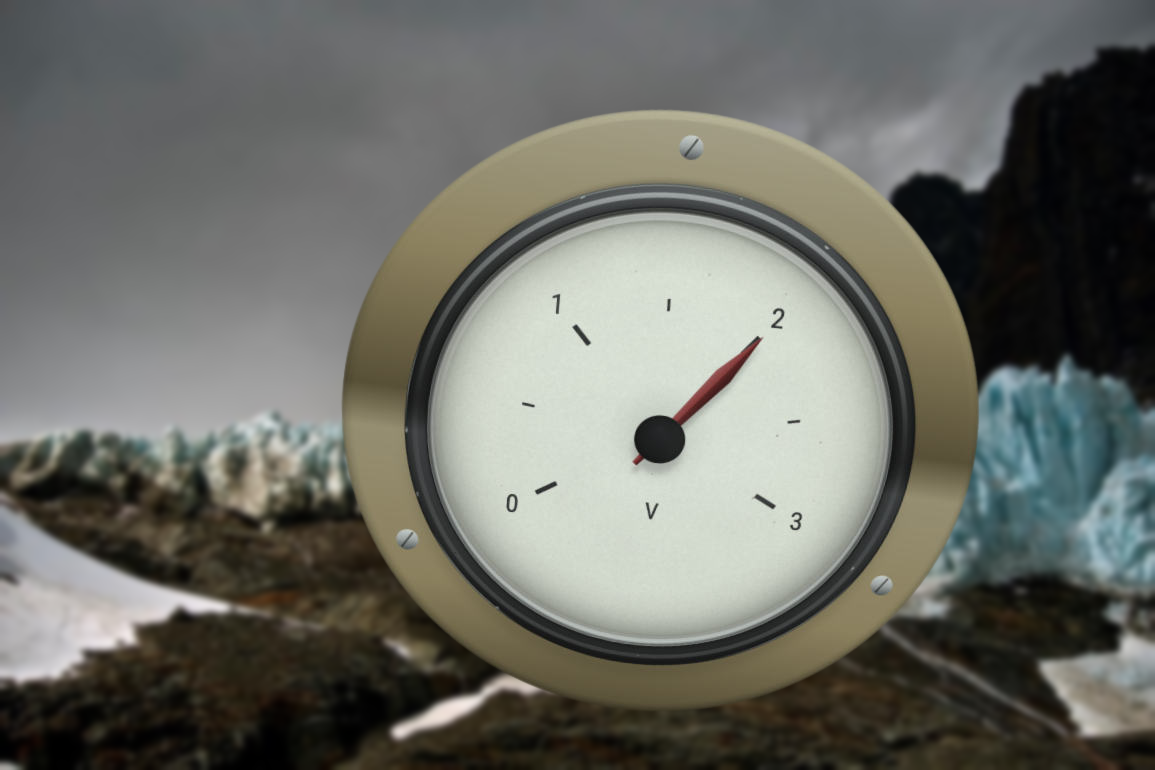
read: 2 V
